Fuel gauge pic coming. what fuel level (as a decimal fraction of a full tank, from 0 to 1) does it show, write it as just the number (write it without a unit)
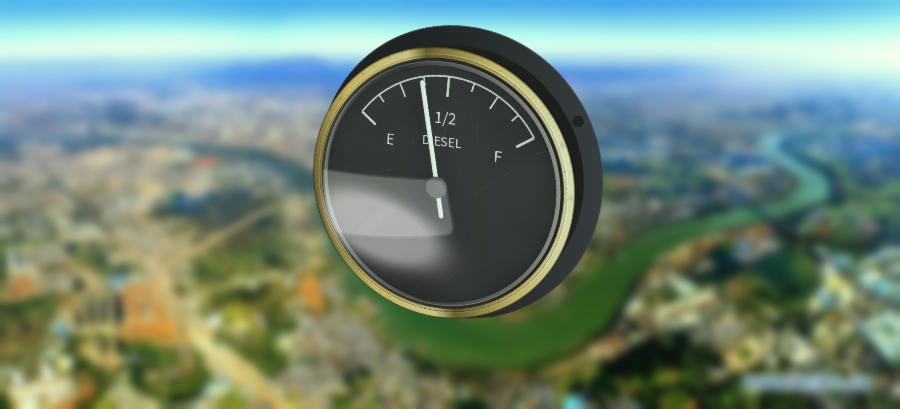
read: 0.375
